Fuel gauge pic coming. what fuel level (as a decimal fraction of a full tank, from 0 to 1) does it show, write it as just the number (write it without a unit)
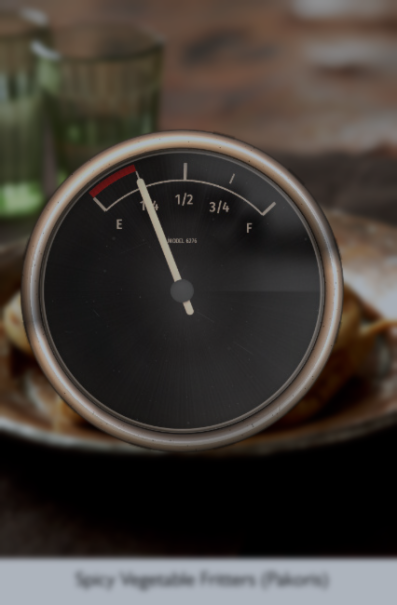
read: 0.25
